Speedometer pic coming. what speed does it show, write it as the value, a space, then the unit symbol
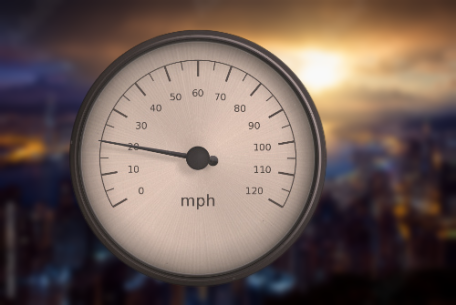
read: 20 mph
